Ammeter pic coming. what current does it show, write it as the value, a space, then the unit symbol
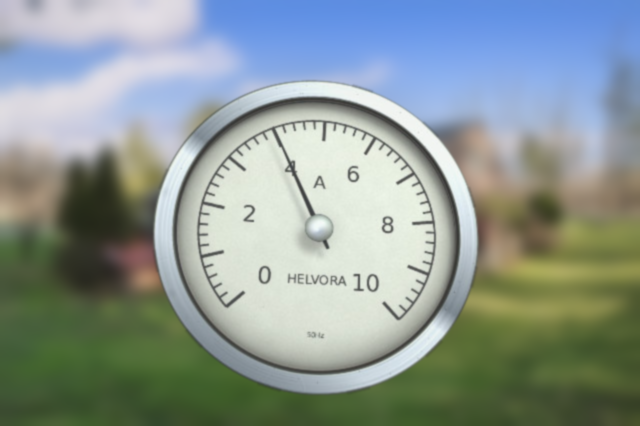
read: 4 A
